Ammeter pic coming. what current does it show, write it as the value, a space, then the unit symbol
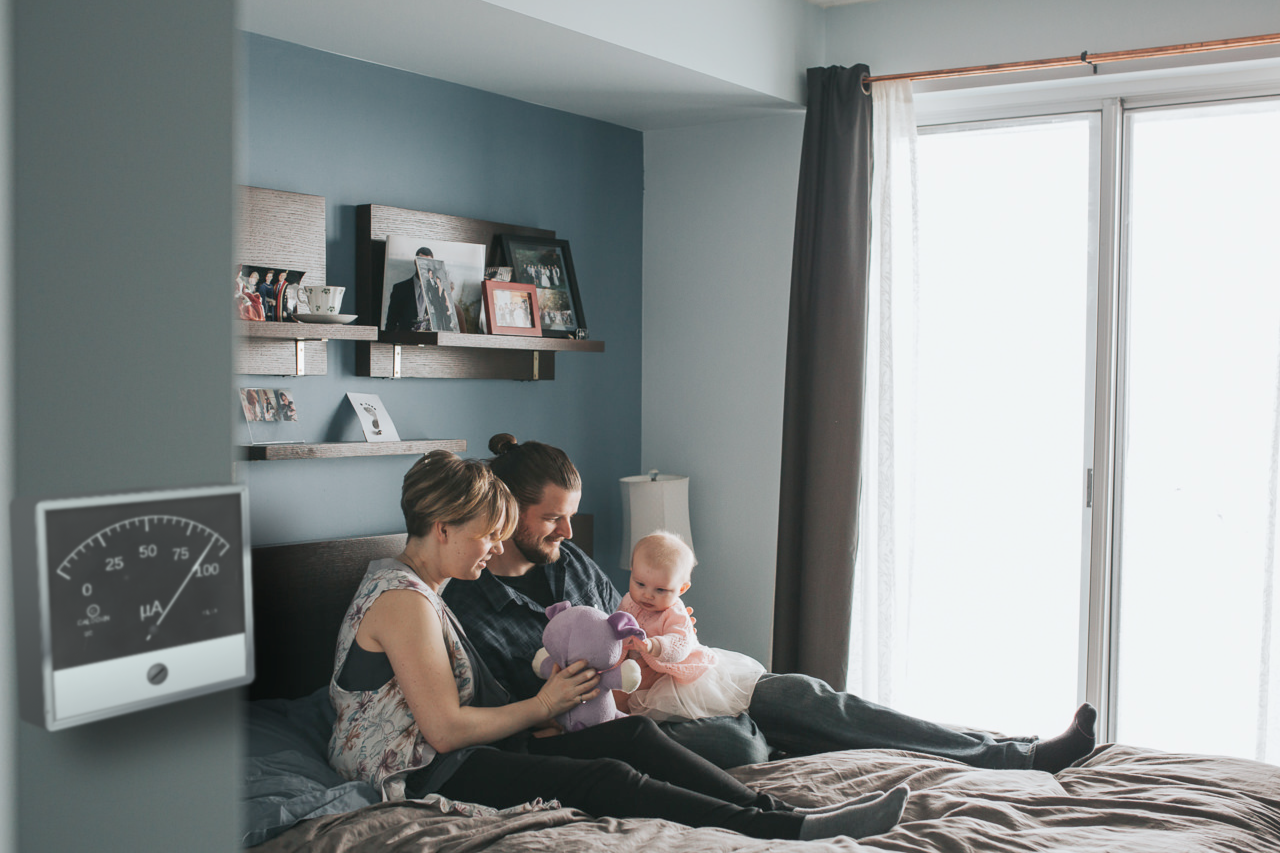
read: 90 µA
